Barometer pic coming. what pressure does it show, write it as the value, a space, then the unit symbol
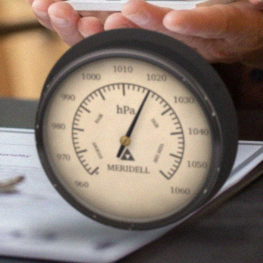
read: 1020 hPa
